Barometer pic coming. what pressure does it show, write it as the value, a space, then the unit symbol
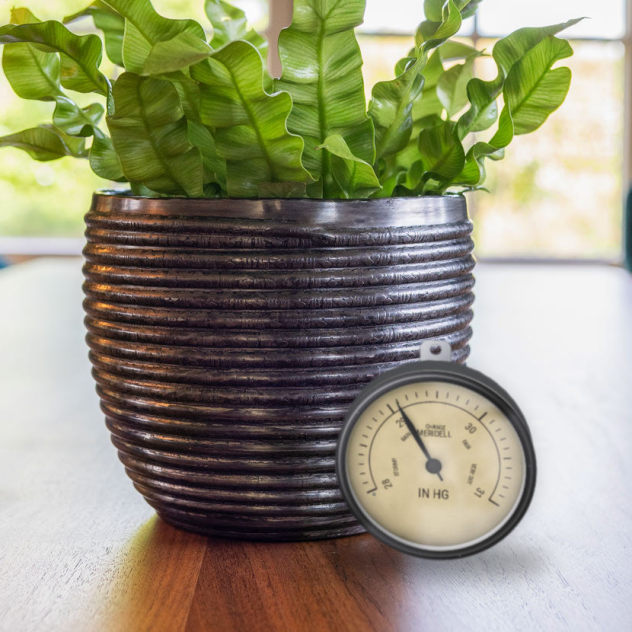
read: 29.1 inHg
